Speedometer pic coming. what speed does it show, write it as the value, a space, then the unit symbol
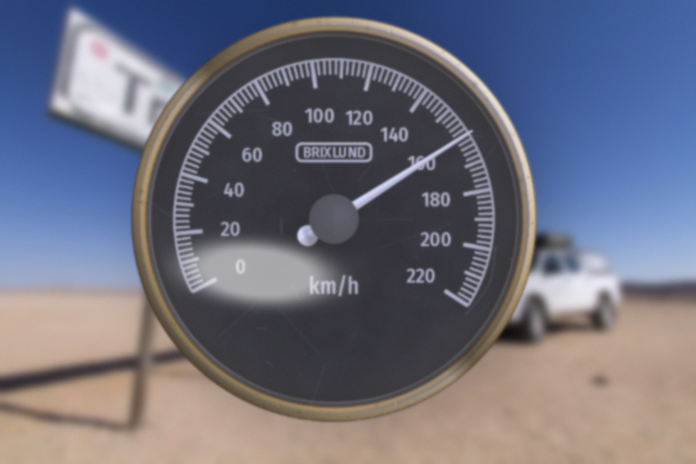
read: 160 km/h
